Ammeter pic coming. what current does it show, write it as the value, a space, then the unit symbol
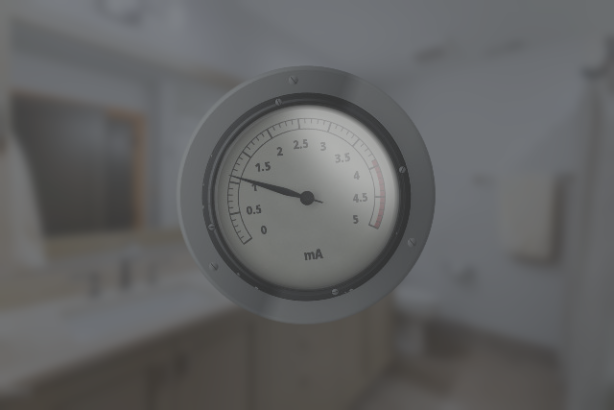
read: 1.1 mA
